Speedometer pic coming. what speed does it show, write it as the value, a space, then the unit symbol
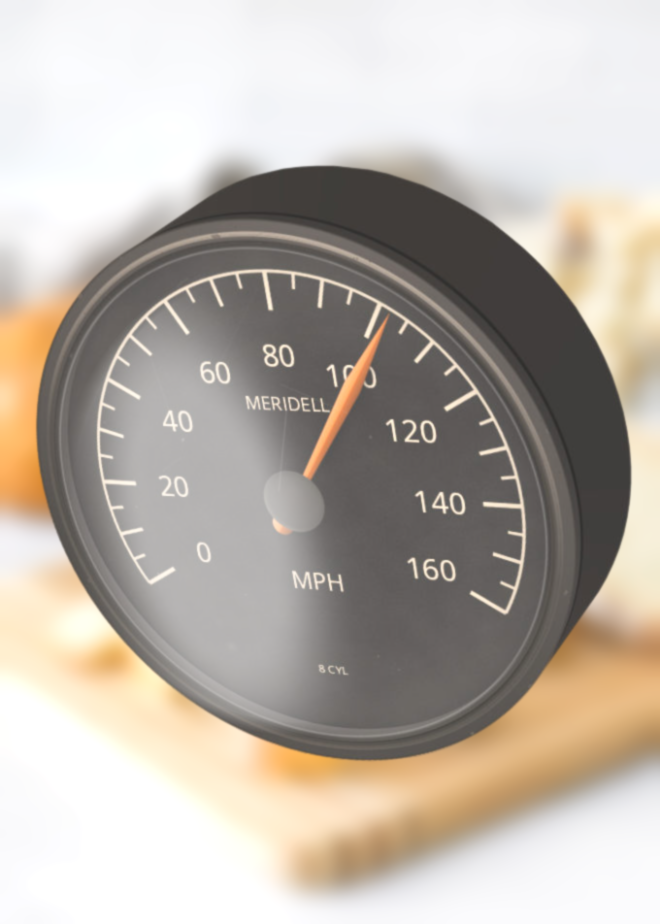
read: 102.5 mph
